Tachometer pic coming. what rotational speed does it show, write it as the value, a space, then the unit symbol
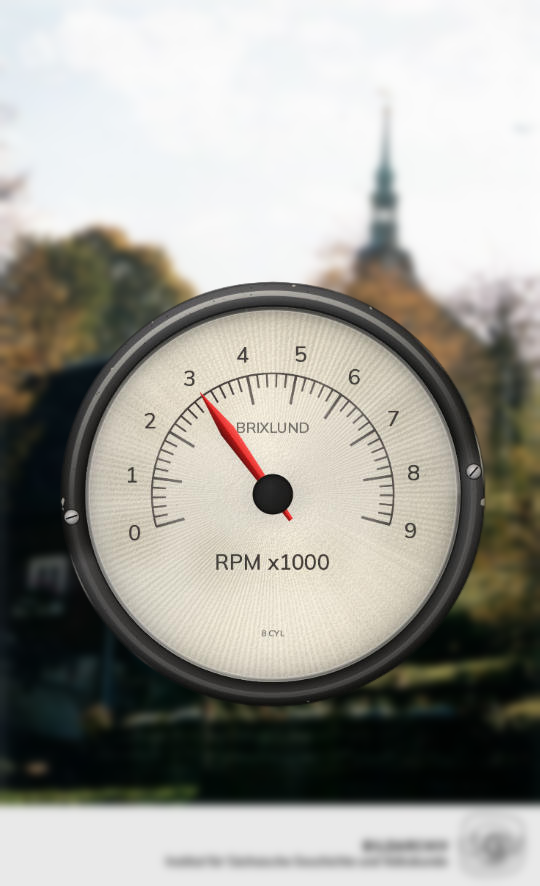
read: 3000 rpm
